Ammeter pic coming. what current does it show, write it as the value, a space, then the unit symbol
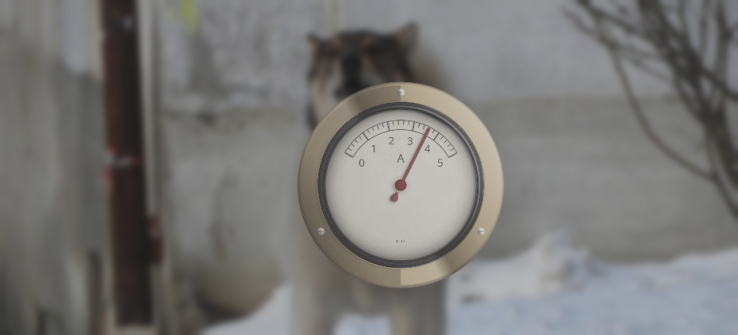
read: 3.6 A
